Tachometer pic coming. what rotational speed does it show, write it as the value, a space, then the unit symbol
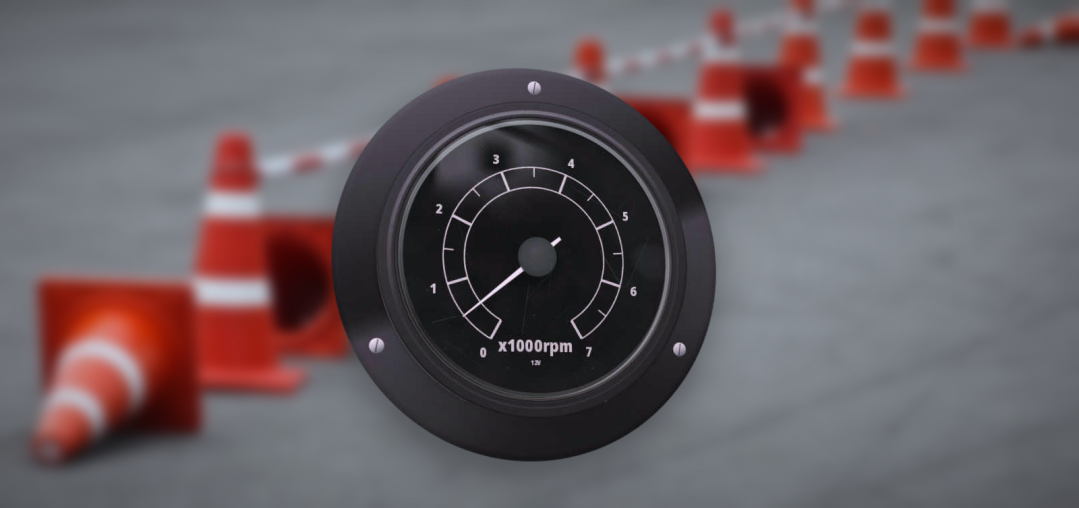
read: 500 rpm
